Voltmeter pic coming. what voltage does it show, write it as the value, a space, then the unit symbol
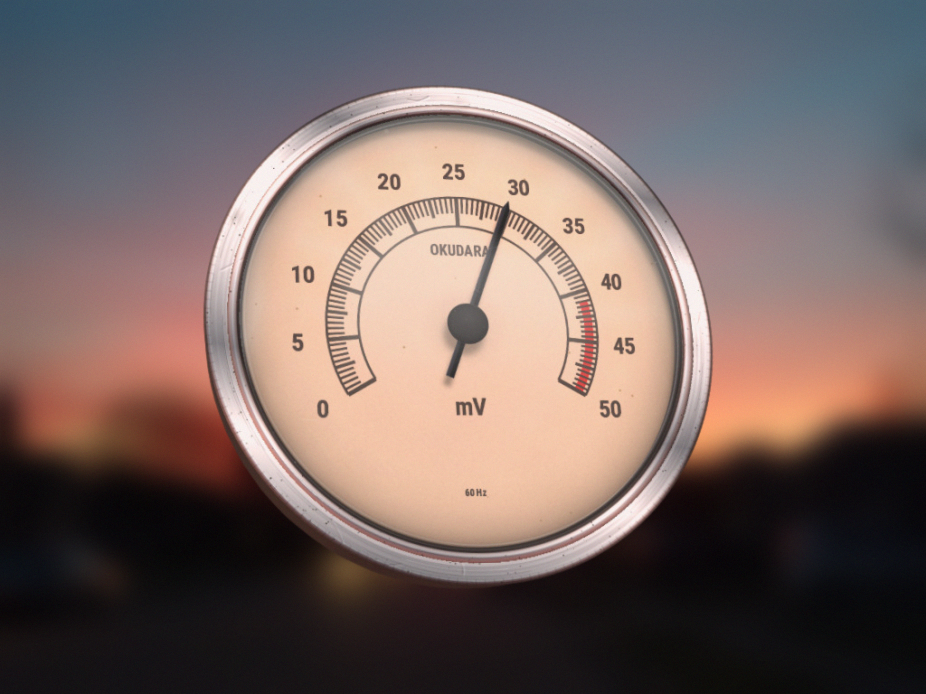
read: 29.5 mV
